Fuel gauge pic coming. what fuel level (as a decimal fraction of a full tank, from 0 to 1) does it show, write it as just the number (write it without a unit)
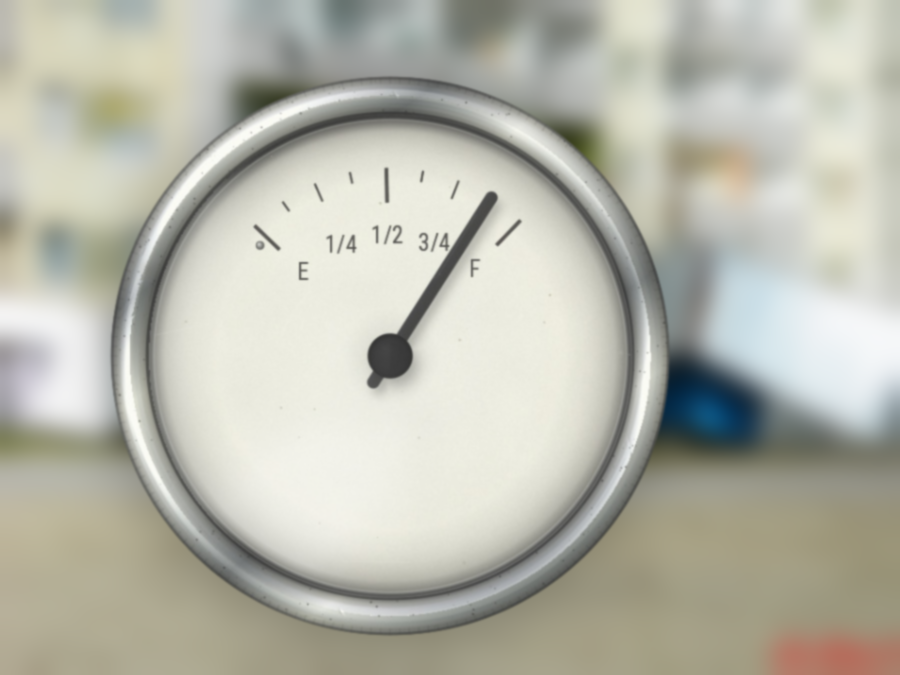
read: 0.875
